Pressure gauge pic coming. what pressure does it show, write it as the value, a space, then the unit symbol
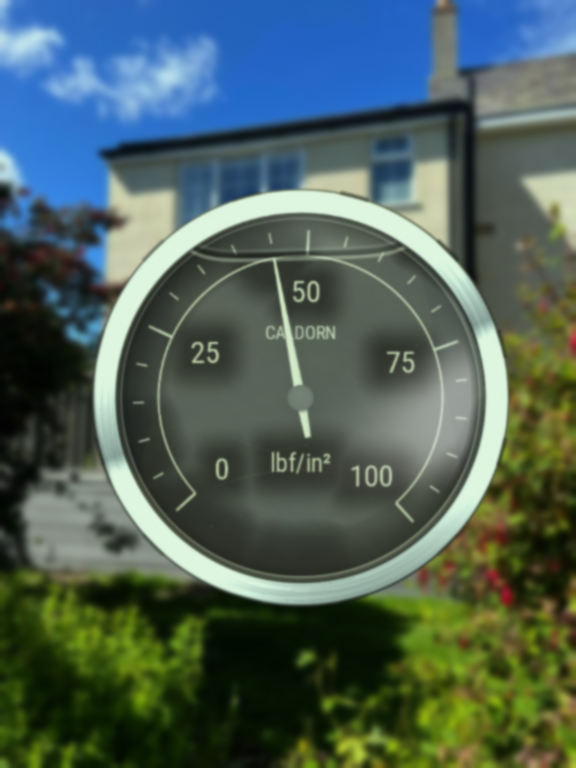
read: 45 psi
